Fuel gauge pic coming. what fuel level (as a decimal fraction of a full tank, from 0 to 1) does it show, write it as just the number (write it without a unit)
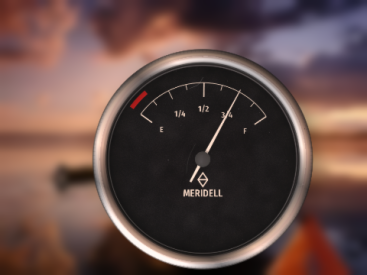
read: 0.75
